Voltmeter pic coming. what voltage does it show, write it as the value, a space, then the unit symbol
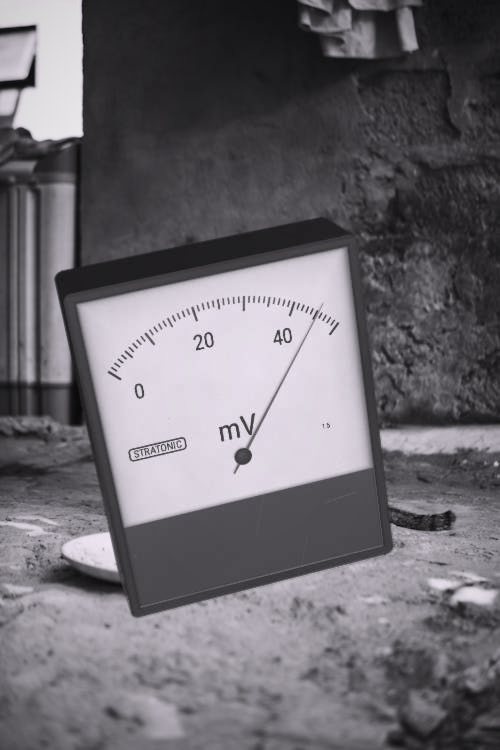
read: 45 mV
